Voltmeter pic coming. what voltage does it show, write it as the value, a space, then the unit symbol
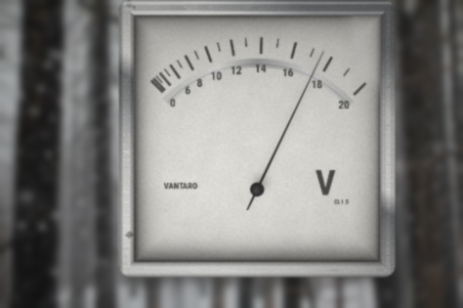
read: 17.5 V
